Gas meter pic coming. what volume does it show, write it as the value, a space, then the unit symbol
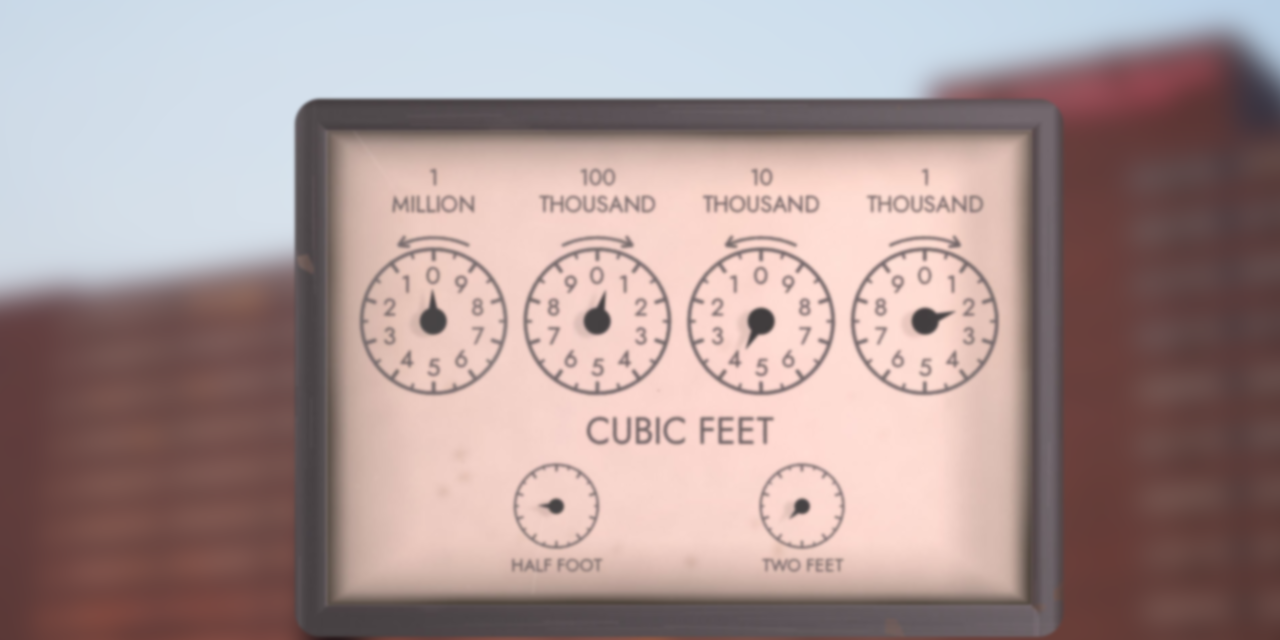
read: 4200 ft³
